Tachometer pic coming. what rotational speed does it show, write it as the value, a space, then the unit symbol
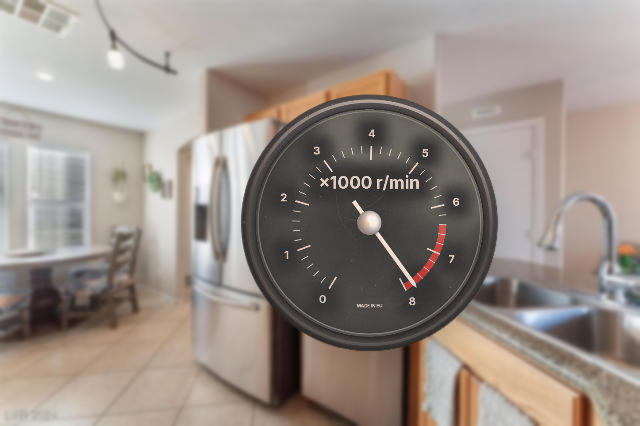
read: 7800 rpm
